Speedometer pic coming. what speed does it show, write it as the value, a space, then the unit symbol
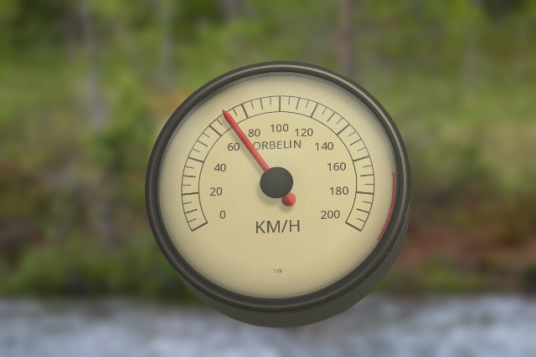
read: 70 km/h
